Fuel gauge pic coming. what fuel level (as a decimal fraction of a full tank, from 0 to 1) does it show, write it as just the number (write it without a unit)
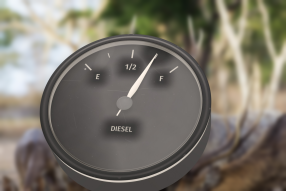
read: 0.75
